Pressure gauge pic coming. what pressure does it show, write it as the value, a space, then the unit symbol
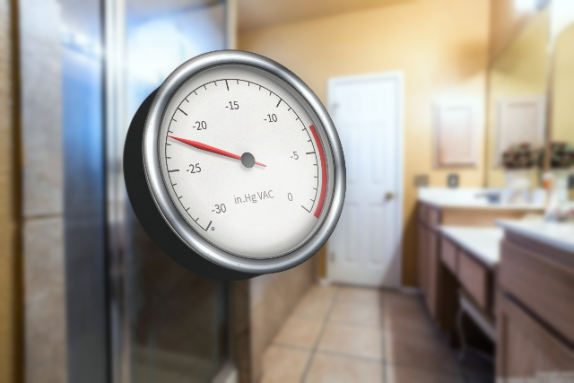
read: -22.5 inHg
